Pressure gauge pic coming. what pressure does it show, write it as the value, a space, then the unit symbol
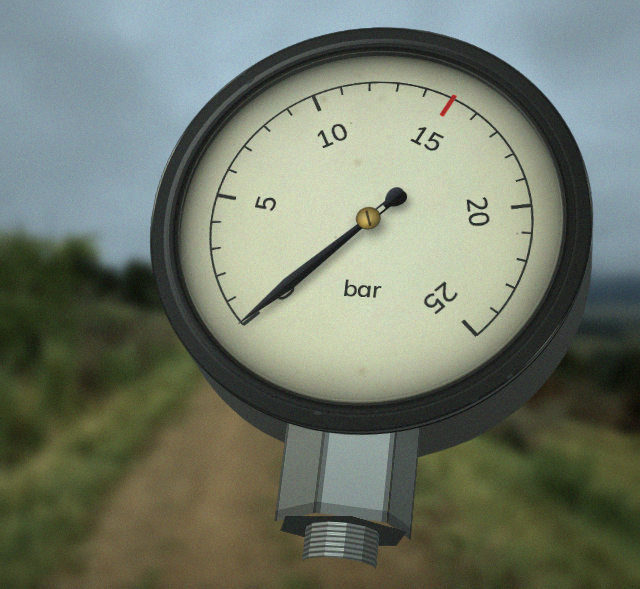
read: 0 bar
